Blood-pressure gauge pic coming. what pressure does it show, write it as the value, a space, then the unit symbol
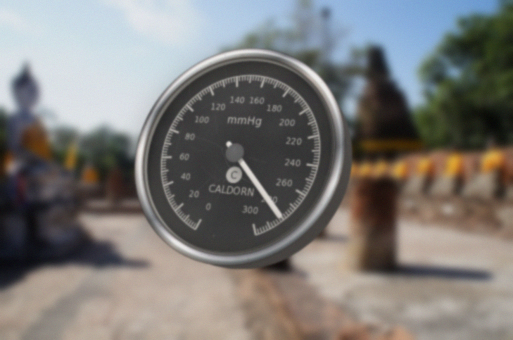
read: 280 mmHg
